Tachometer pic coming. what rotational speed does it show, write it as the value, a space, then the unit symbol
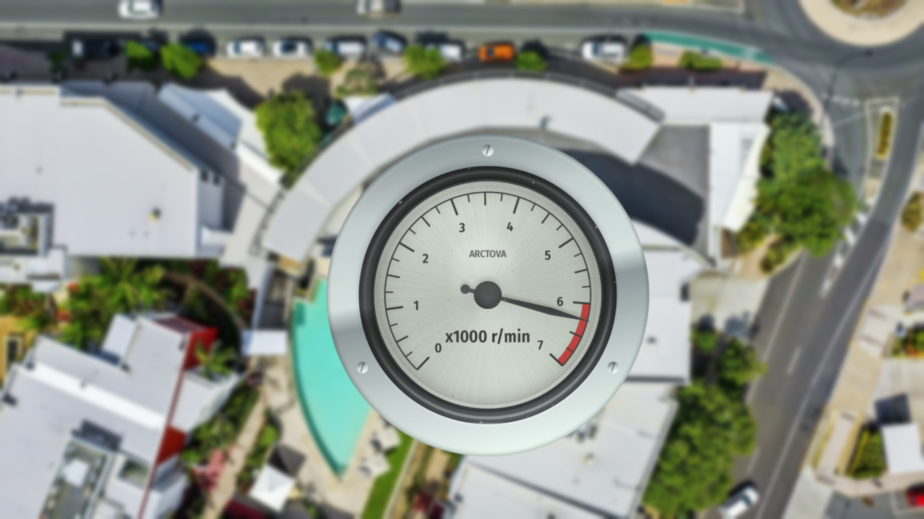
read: 6250 rpm
